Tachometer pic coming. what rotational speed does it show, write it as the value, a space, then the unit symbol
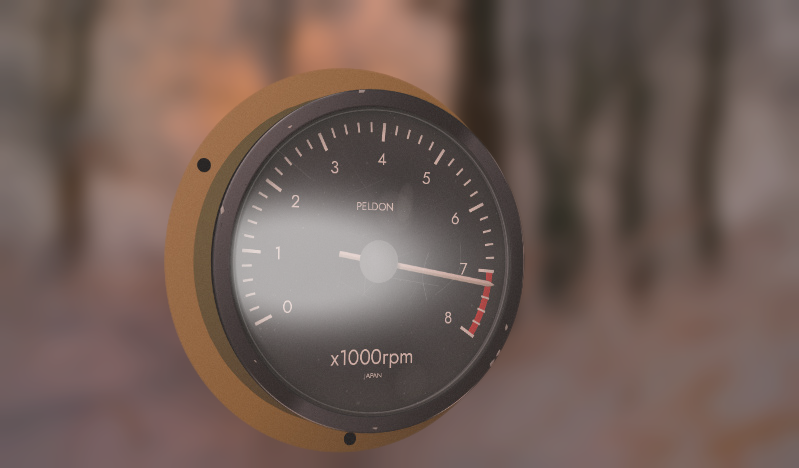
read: 7200 rpm
